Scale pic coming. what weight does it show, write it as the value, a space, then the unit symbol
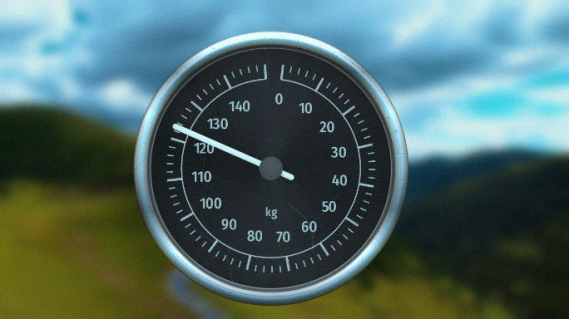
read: 123 kg
